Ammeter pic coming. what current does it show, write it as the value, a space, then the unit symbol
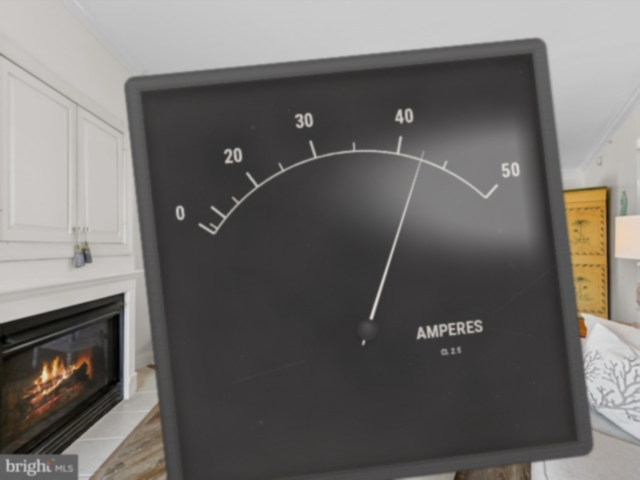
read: 42.5 A
